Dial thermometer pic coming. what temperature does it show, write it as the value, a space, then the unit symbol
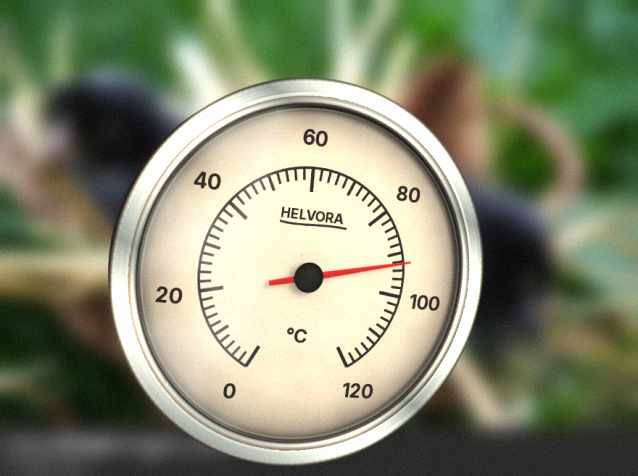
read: 92 °C
